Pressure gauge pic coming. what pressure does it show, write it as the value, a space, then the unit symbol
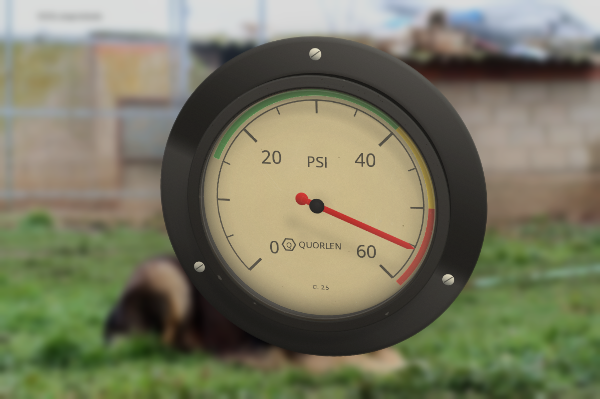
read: 55 psi
